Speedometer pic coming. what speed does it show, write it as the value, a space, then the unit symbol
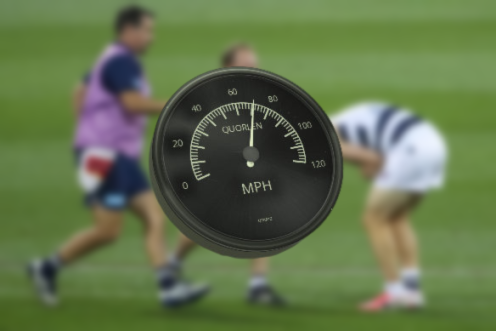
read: 70 mph
